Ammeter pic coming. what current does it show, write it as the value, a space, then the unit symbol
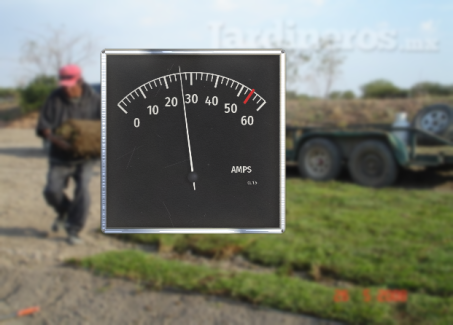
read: 26 A
